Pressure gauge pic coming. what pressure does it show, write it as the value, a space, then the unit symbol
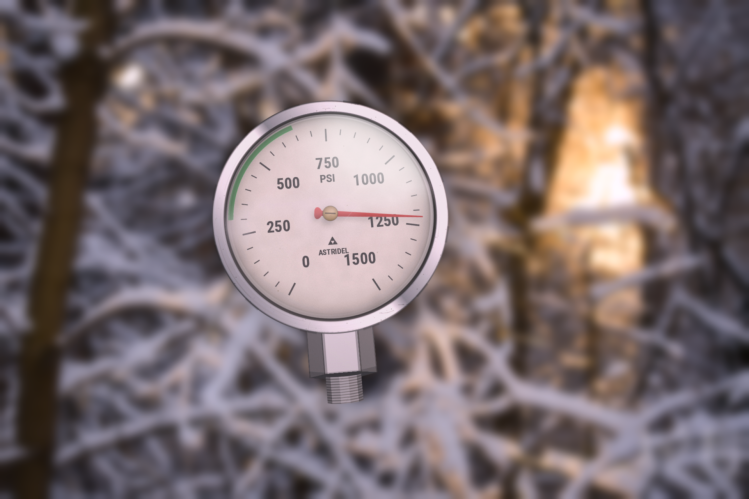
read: 1225 psi
